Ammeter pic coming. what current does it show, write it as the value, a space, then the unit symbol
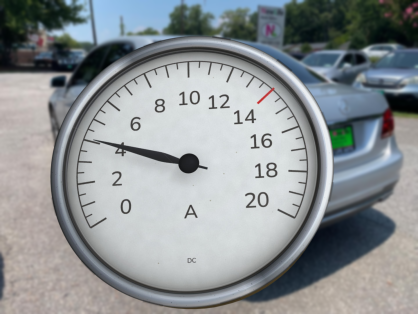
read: 4 A
